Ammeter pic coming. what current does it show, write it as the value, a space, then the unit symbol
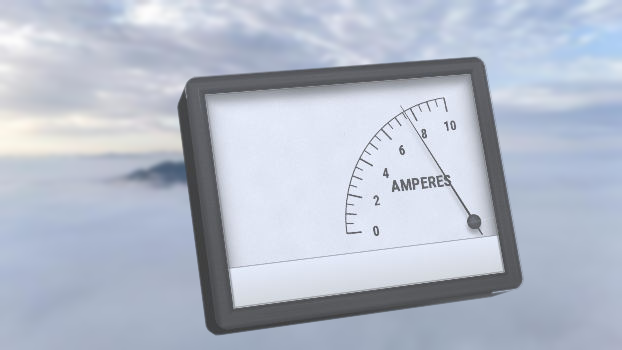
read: 7.5 A
